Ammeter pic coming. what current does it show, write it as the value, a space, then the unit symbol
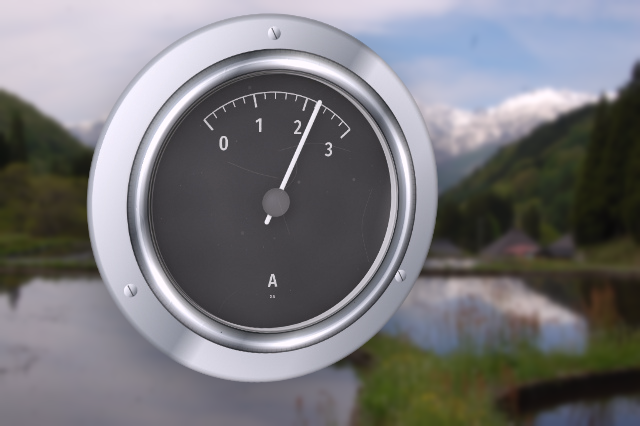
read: 2.2 A
